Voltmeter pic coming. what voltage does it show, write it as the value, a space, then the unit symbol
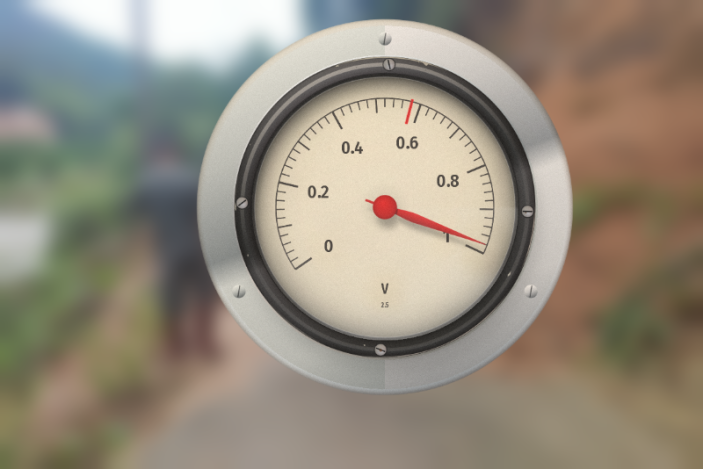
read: 0.98 V
